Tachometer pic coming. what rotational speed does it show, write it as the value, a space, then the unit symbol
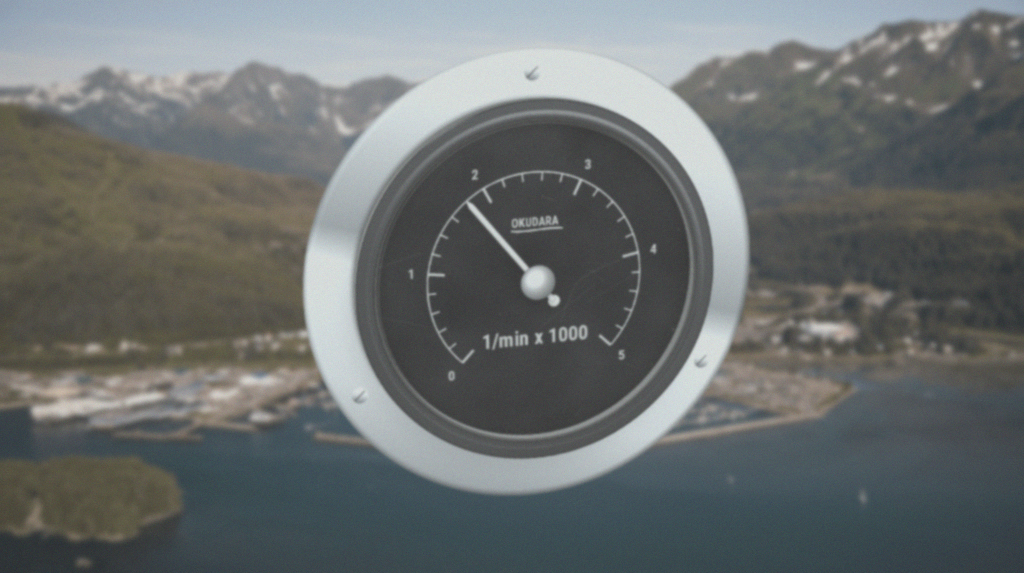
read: 1800 rpm
